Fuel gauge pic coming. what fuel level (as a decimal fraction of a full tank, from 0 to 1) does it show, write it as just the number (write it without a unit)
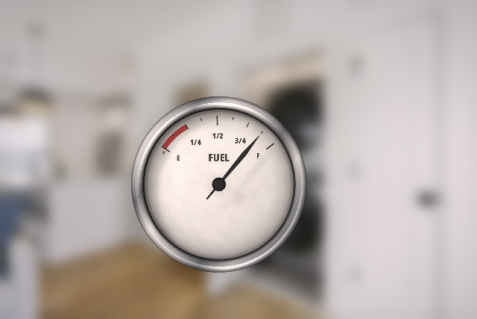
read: 0.875
